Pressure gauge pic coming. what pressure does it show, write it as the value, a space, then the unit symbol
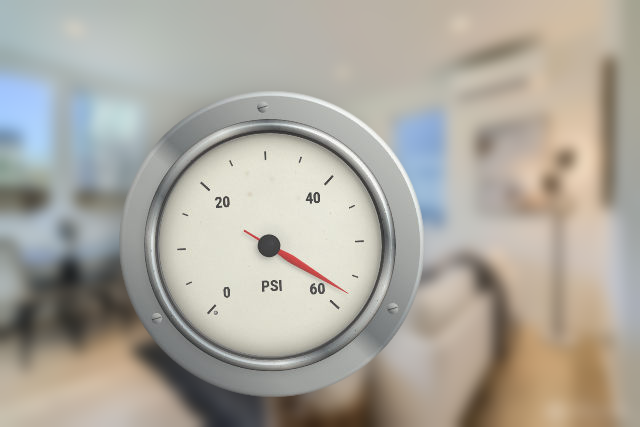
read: 57.5 psi
